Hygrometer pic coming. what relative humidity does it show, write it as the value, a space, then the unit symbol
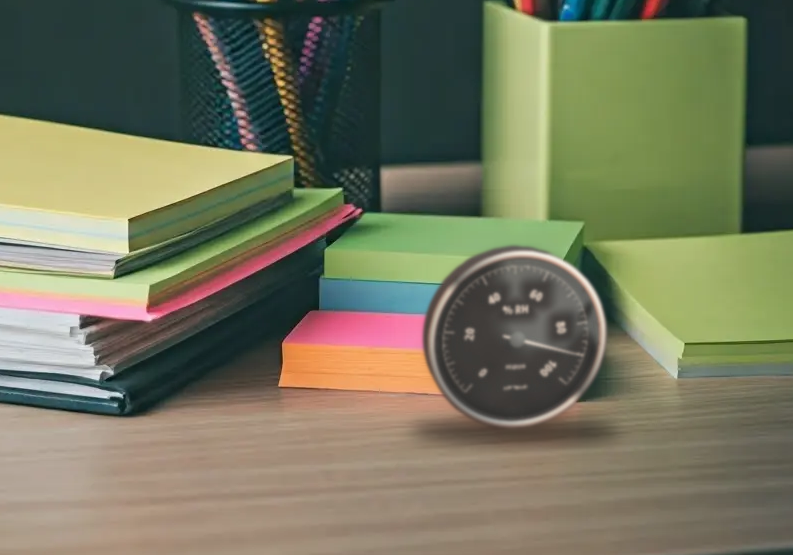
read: 90 %
